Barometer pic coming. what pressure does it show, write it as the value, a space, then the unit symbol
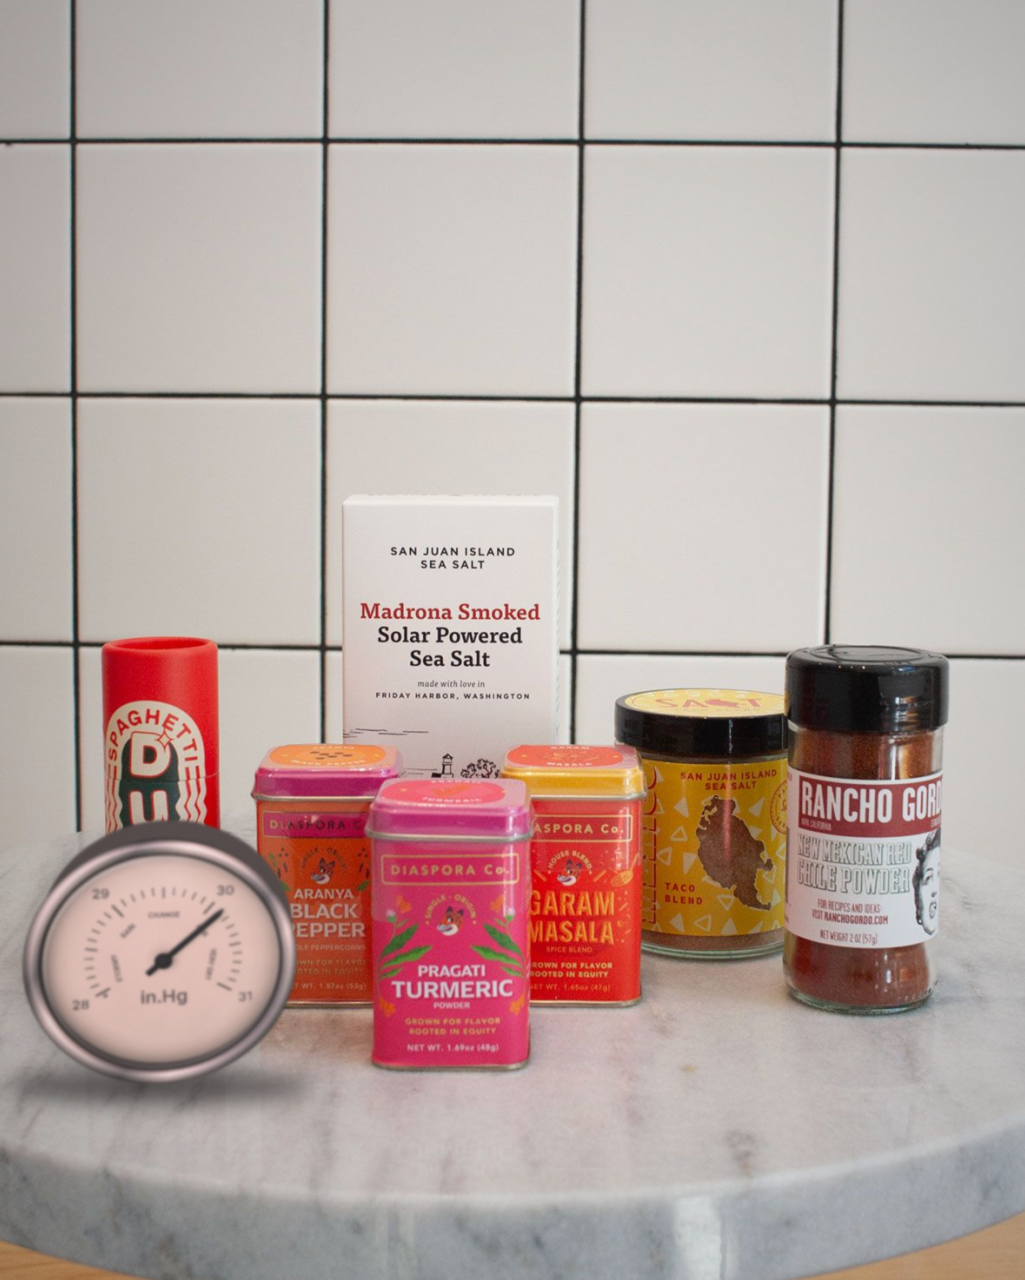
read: 30.1 inHg
